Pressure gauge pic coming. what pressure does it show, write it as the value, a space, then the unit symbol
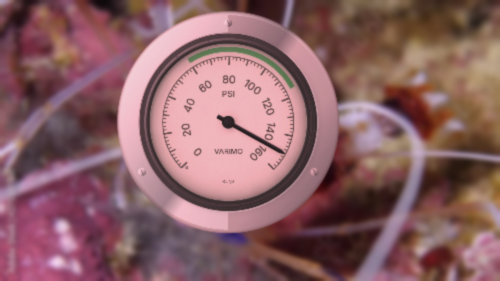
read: 150 psi
